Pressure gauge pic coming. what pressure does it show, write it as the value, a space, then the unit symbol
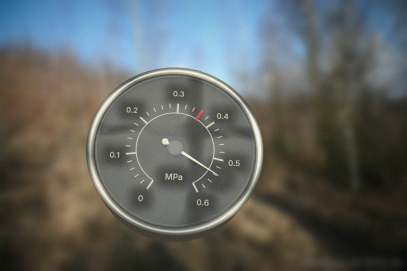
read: 0.54 MPa
